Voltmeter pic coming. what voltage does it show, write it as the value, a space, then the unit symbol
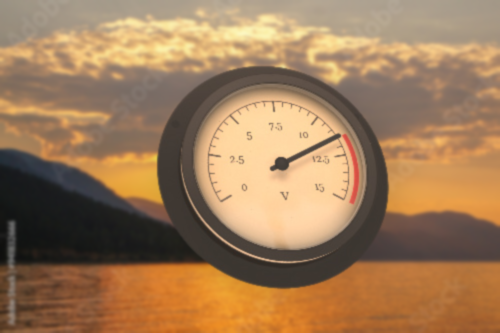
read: 11.5 V
